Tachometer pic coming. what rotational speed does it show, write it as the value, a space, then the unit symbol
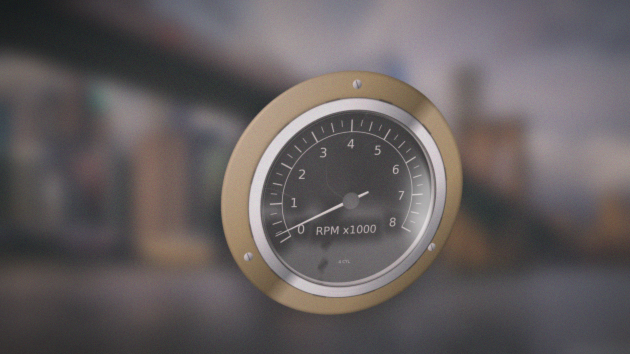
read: 250 rpm
